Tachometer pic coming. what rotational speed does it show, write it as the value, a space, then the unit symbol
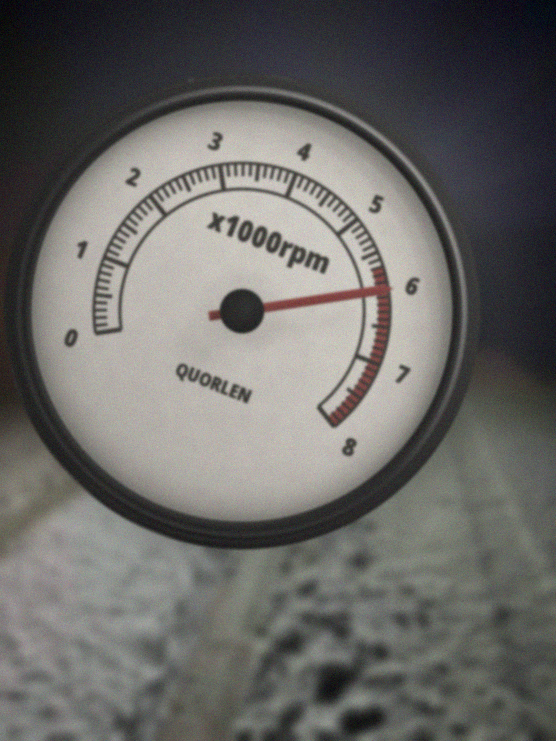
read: 6000 rpm
